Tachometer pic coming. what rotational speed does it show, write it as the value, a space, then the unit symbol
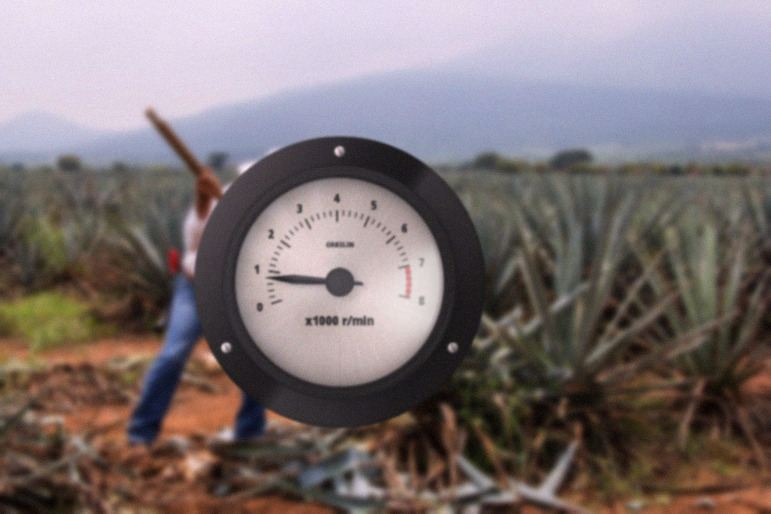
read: 800 rpm
